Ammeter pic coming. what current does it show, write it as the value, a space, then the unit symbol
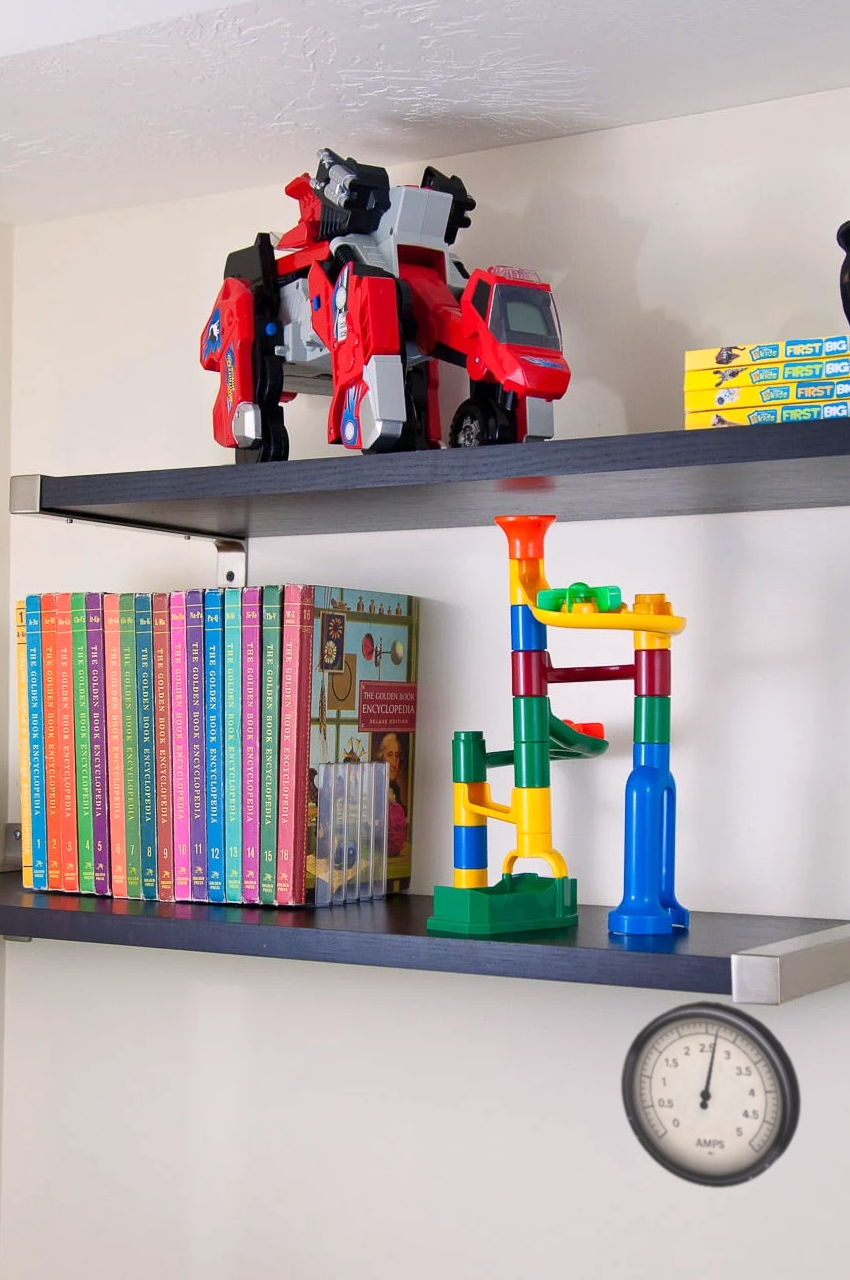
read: 2.7 A
